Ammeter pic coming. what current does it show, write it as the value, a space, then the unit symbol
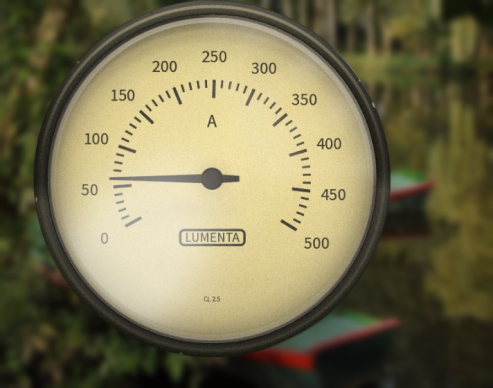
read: 60 A
